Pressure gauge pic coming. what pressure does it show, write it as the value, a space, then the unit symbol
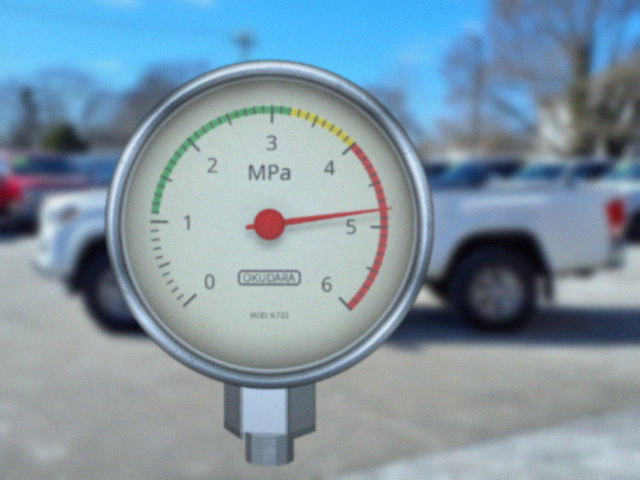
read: 4.8 MPa
